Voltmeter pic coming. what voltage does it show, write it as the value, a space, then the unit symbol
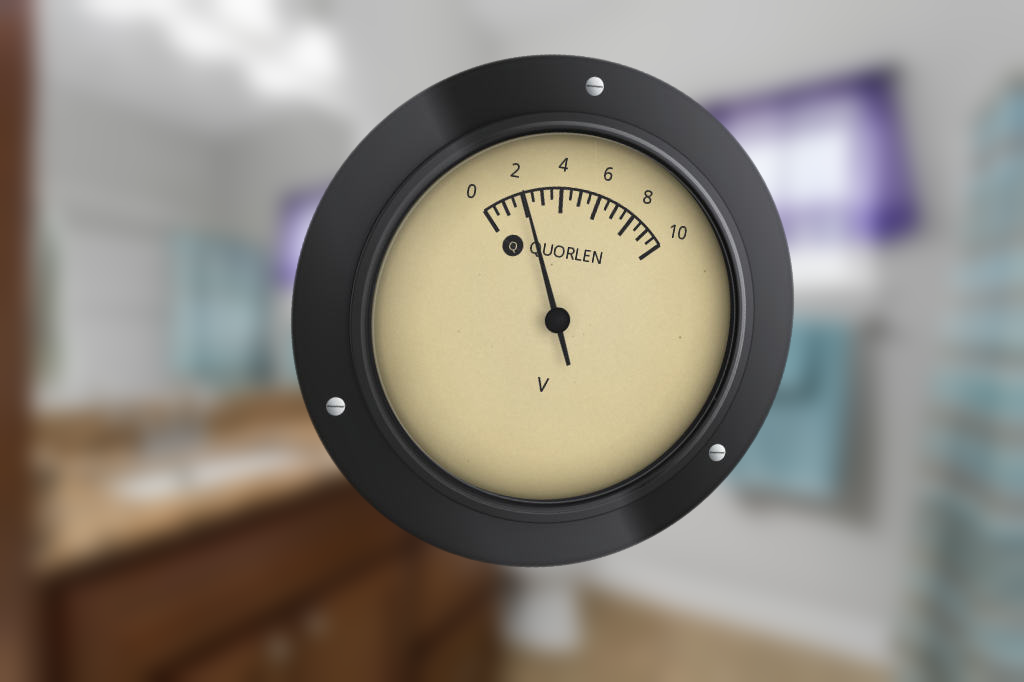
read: 2 V
